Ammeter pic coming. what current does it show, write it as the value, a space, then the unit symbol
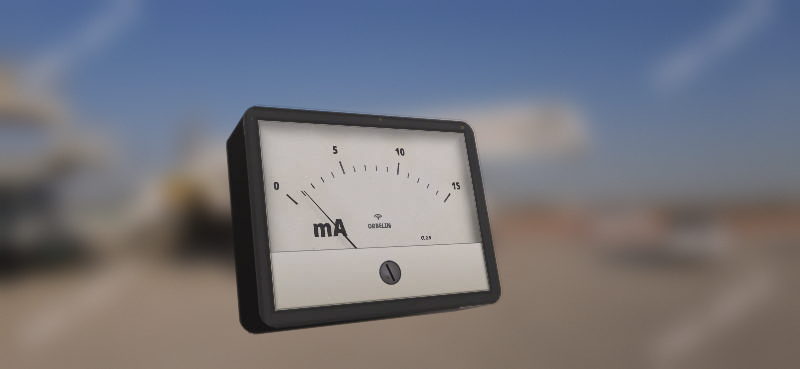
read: 1 mA
